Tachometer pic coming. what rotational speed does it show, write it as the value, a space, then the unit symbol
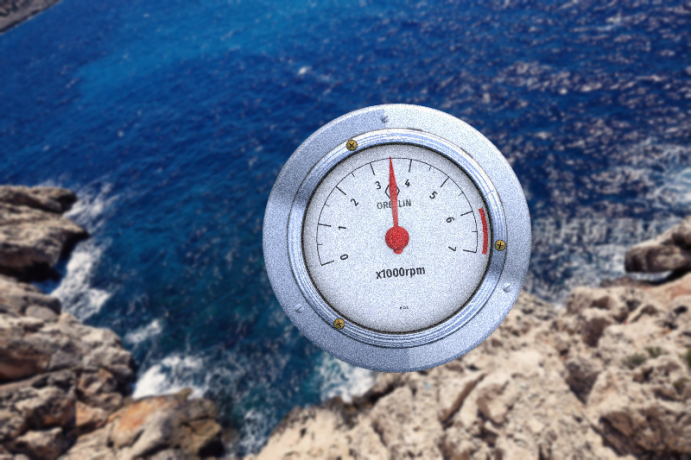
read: 3500 rpm
